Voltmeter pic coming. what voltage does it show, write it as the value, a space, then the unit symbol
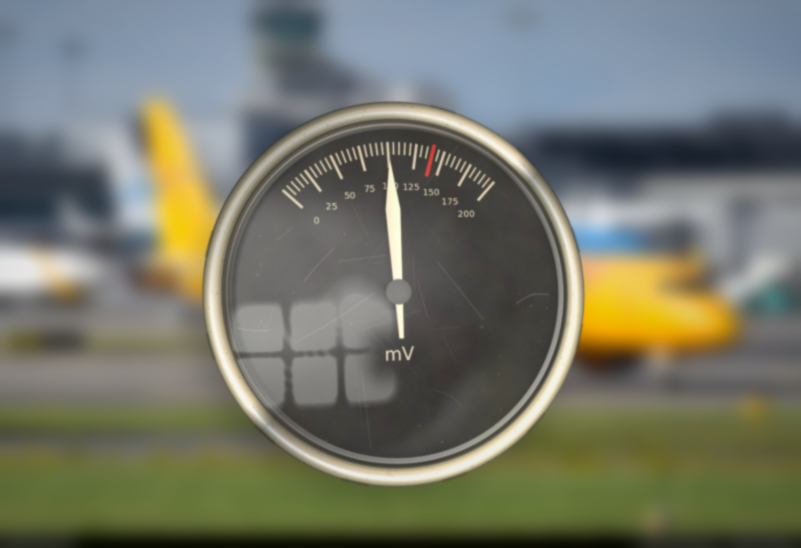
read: 100 mV
